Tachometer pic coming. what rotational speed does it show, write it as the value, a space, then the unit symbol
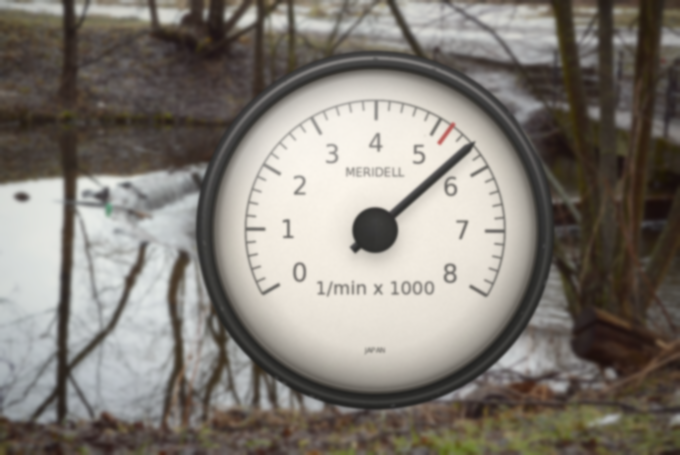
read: 5600 rpm
